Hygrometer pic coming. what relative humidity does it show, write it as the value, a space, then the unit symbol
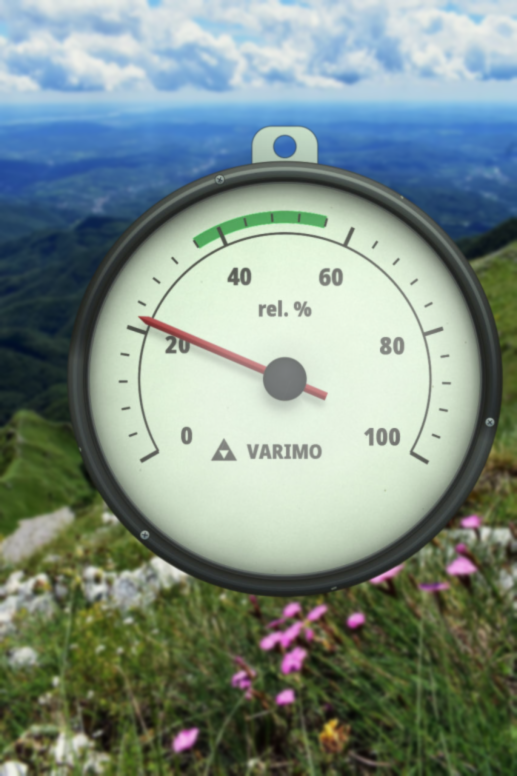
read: 22 %
